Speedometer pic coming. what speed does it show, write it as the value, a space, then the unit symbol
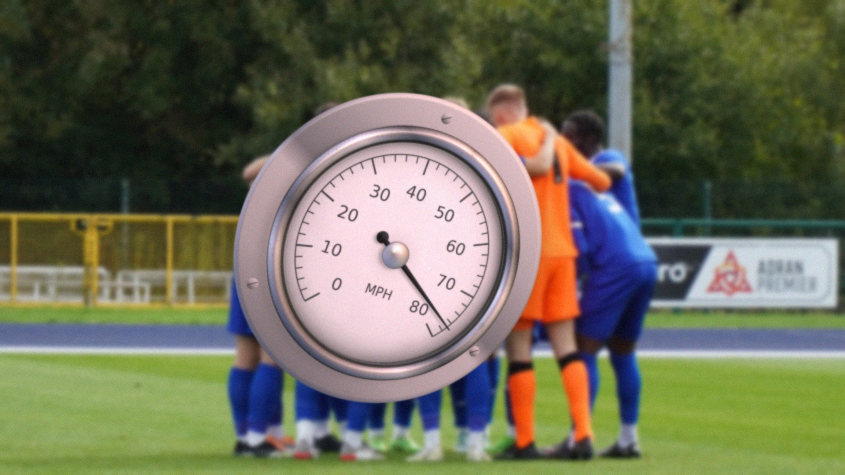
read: 77 mph
